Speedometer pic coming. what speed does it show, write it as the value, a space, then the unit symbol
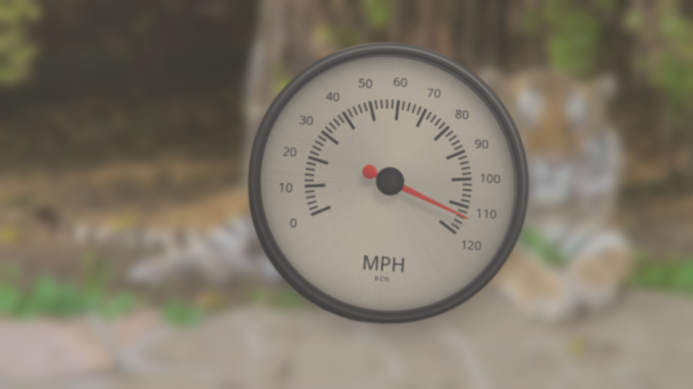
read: 114 mph
